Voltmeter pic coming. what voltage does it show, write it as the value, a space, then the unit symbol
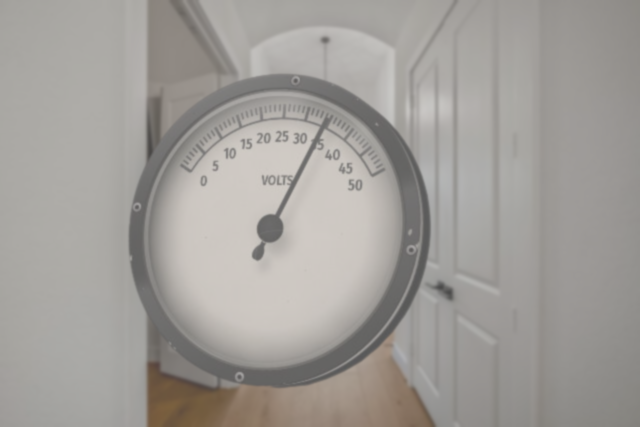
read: 35 V
